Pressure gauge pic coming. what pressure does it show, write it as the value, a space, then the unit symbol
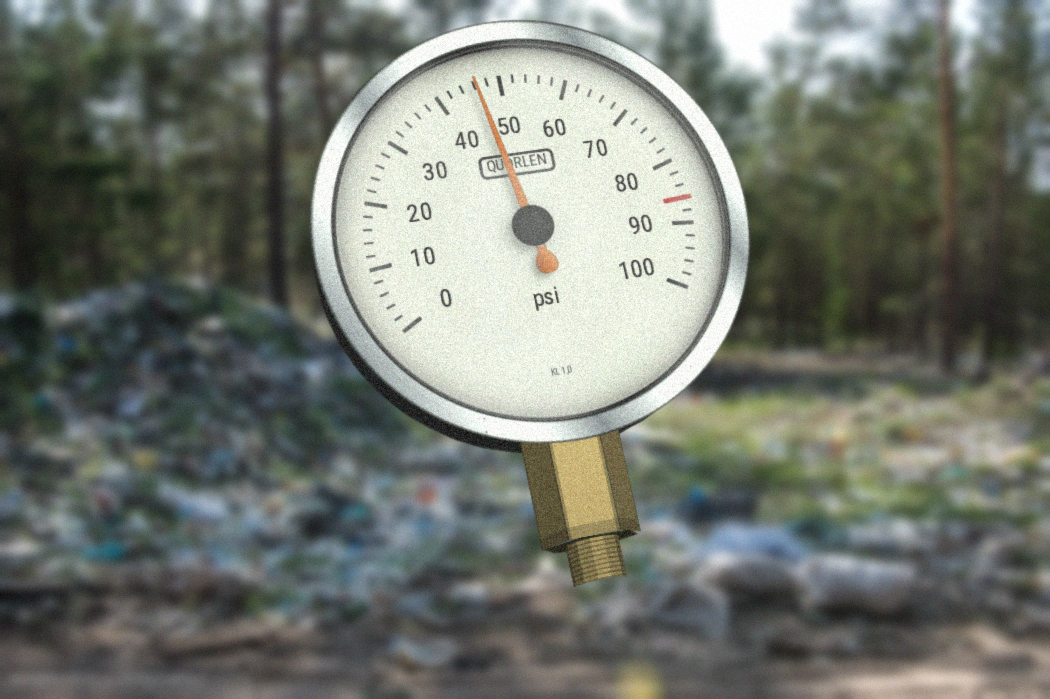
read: 46 psi
